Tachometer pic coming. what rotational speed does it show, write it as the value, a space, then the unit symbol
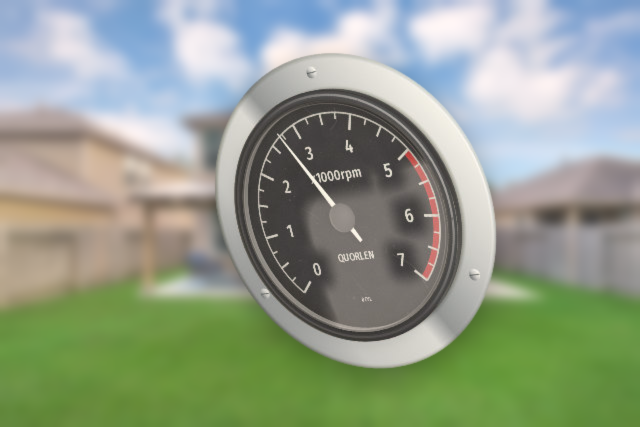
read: 2750 rpm
